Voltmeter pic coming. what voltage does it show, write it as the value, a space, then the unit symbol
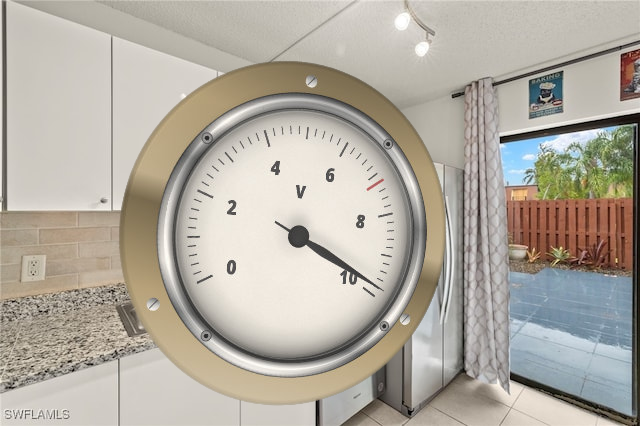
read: 9.8 V
